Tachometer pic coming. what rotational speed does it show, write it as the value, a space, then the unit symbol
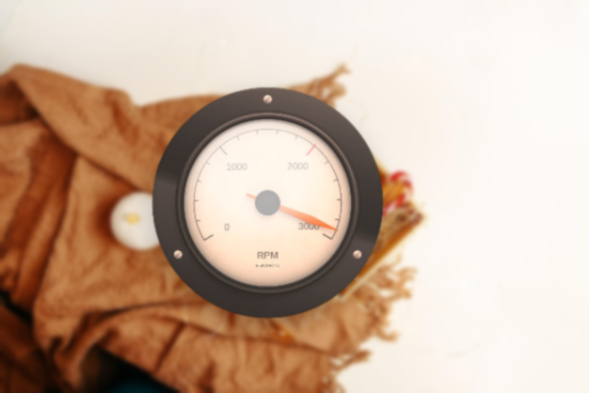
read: 2900 rpm
